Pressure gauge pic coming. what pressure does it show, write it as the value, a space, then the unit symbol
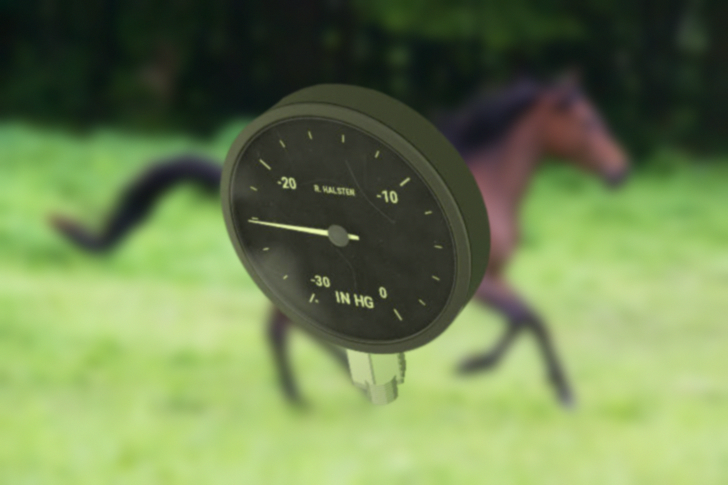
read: -24 inHg
